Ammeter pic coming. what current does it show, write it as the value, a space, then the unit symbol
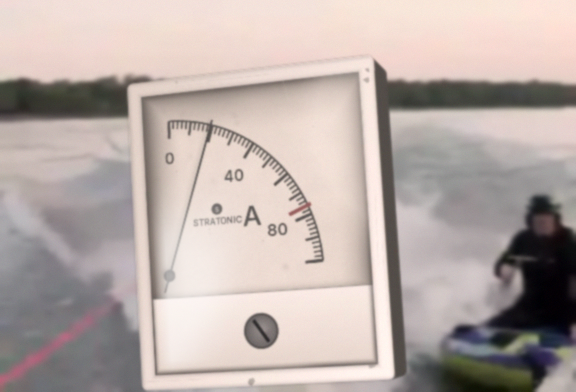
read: 20 A
